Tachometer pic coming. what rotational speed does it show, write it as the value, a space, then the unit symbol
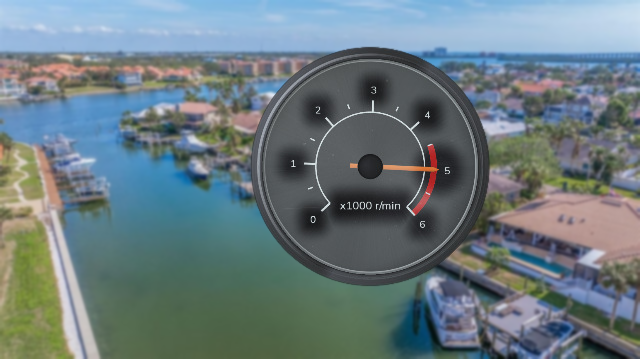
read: 5000 rpm
